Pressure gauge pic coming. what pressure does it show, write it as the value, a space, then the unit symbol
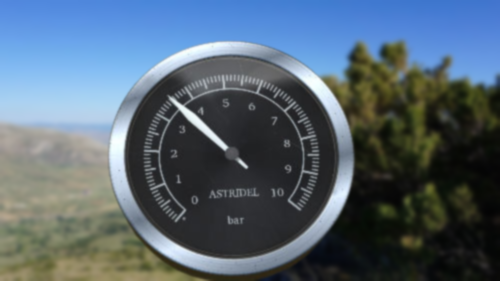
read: 3.5 bar
